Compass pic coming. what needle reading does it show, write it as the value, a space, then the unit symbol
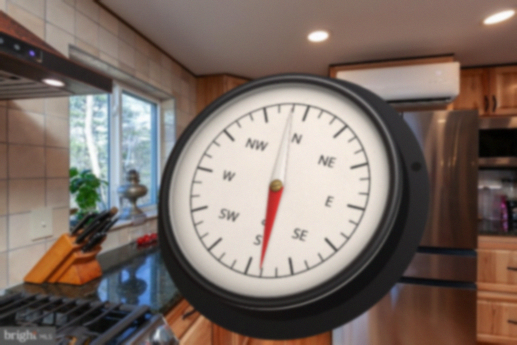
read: 170 °
